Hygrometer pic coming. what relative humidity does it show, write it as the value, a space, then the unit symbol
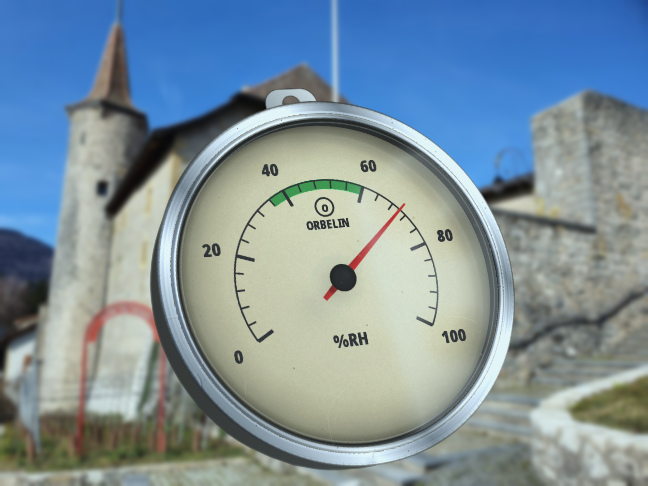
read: 70 %
